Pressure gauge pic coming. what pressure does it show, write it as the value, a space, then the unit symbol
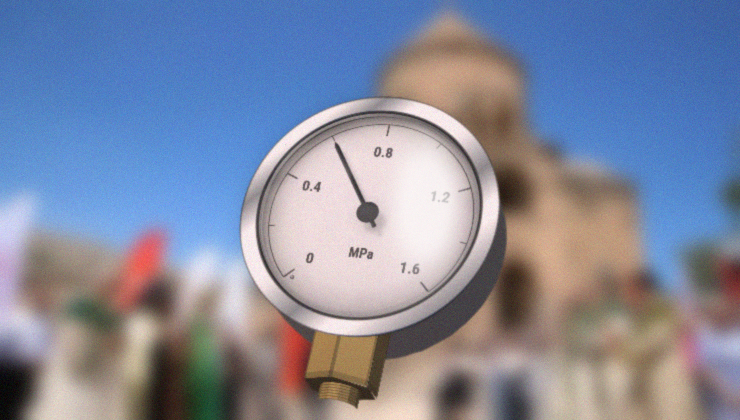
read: 0.6 MPa
